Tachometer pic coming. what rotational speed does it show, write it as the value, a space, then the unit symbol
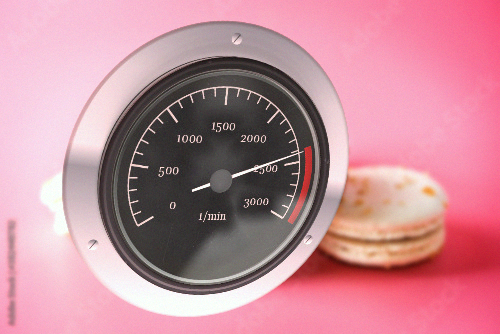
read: 2400 rpm
